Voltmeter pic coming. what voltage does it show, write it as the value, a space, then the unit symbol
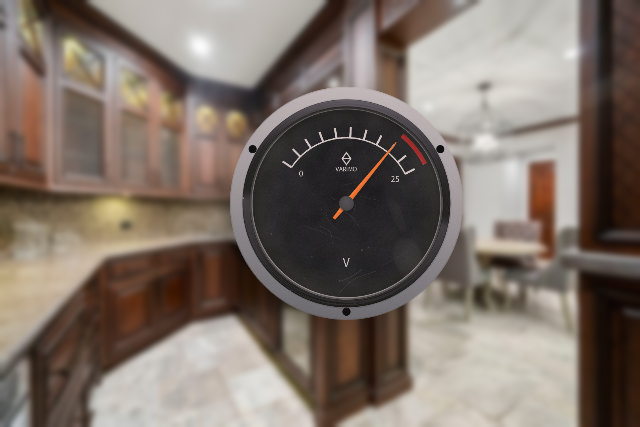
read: 20 V
